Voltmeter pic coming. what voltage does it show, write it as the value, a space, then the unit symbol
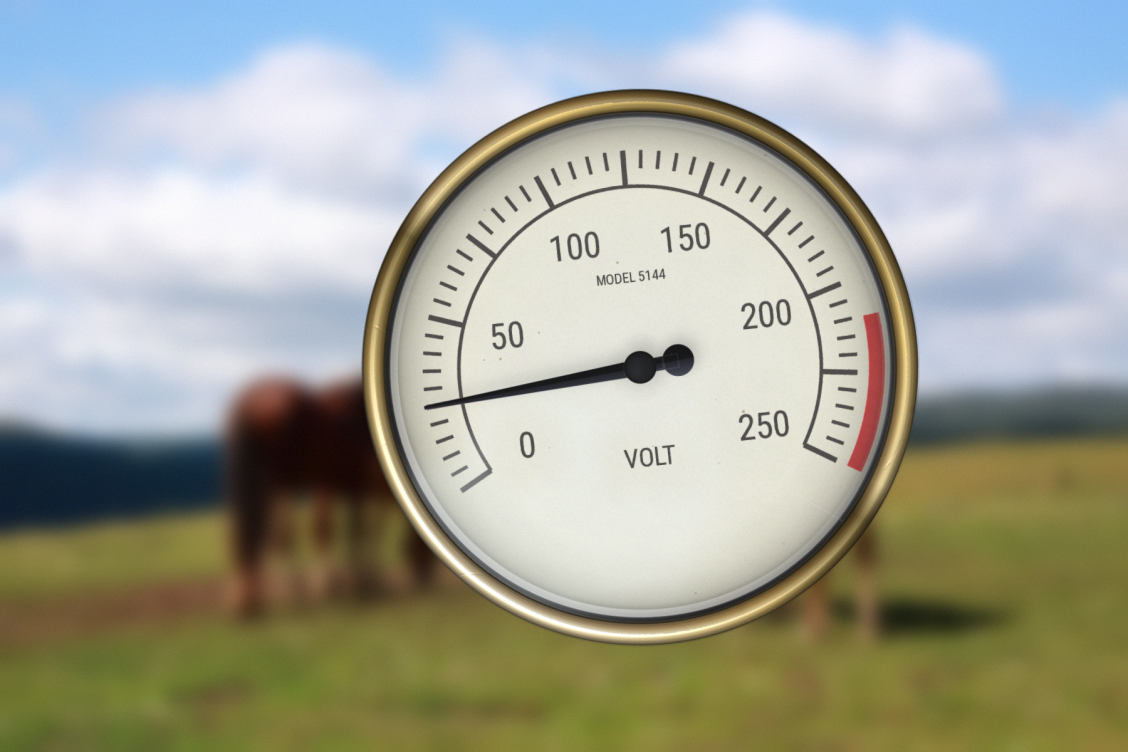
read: 25 V
